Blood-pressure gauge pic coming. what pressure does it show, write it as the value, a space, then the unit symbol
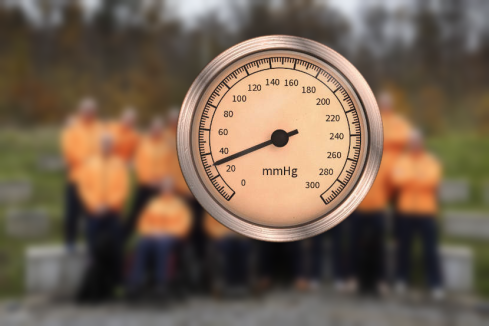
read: 30 mmHg
